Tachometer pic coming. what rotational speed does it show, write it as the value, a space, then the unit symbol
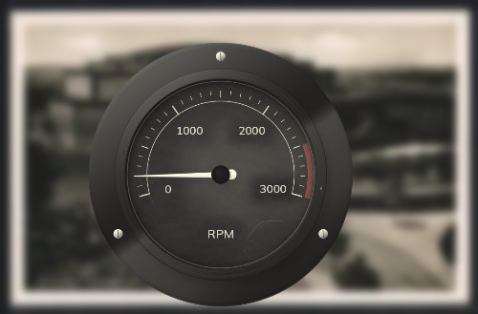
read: 200 rpm
